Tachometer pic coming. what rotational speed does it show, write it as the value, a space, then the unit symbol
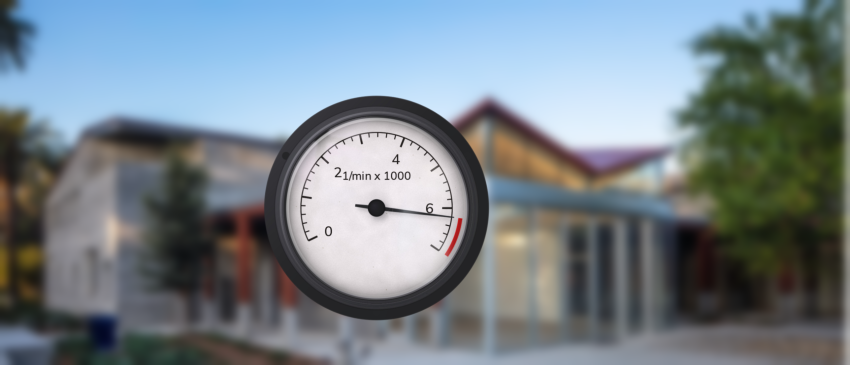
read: 6200 rpm
